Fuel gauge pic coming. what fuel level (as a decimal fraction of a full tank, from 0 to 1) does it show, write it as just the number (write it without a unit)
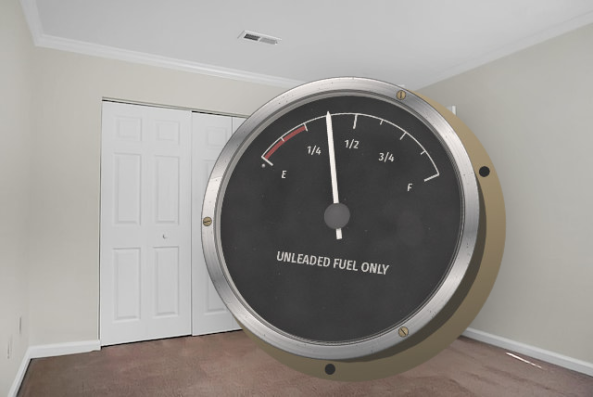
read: 0.375
